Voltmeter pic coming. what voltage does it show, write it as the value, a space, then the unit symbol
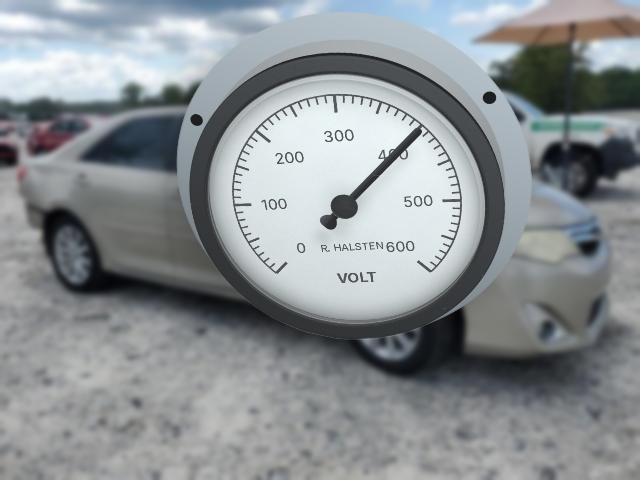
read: 400 V
